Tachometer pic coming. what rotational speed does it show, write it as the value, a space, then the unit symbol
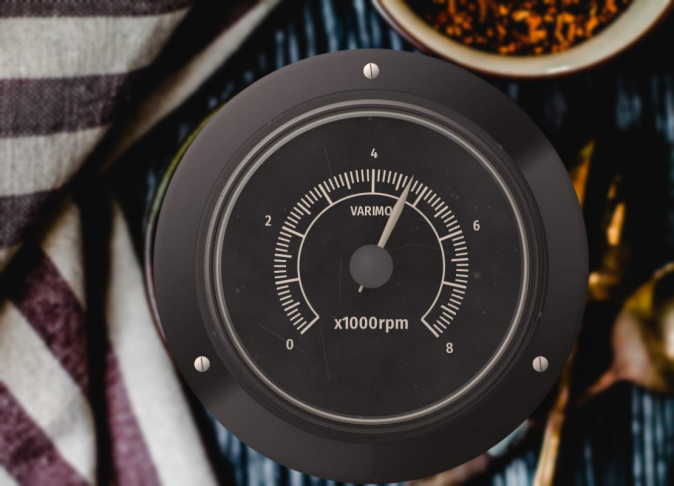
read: 4700 rpm
